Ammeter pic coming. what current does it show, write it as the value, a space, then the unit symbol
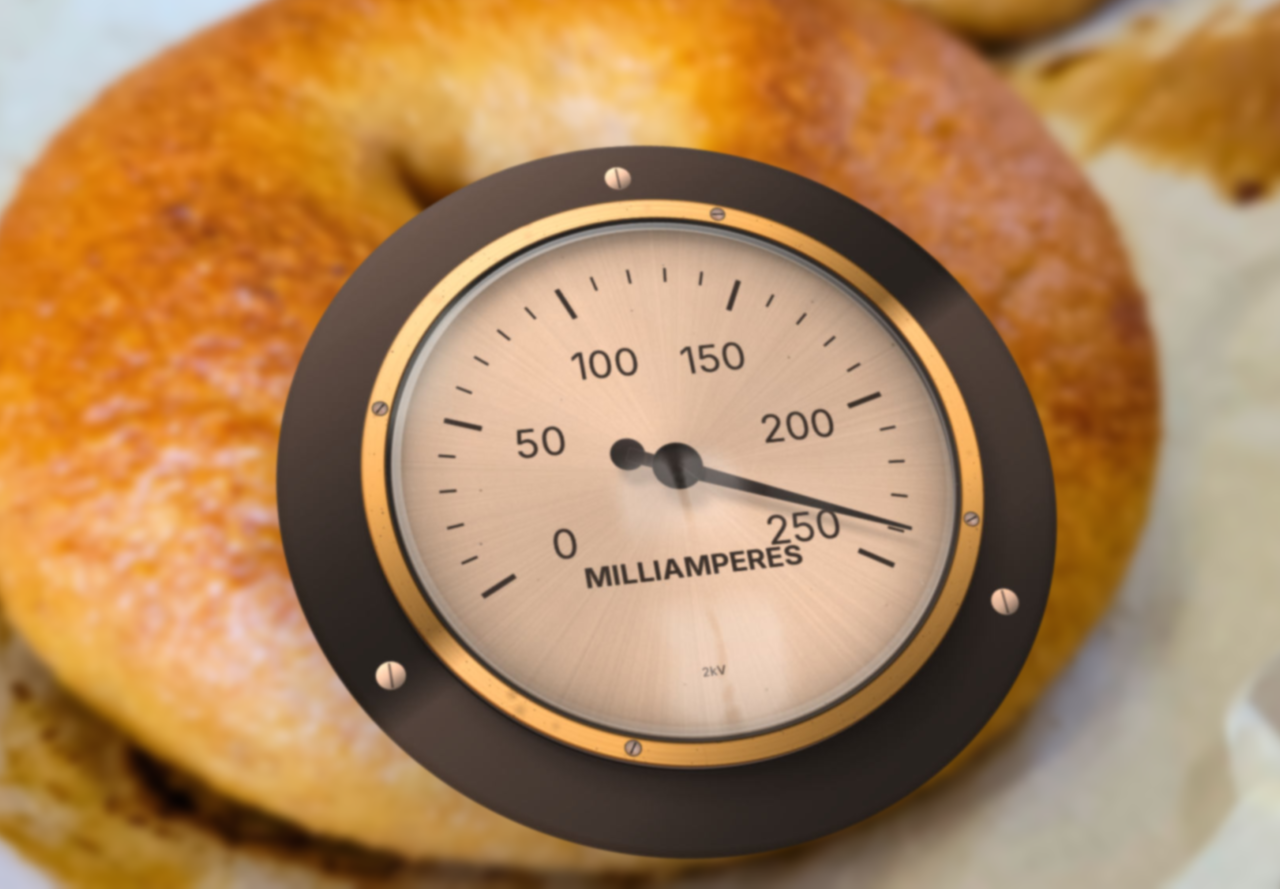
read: 240 mA
